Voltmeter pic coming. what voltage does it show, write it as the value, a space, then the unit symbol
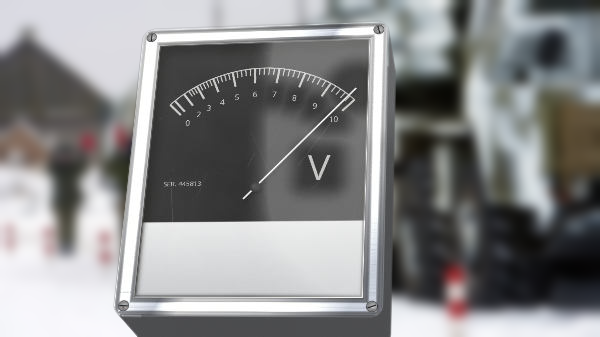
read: 9.8 V
